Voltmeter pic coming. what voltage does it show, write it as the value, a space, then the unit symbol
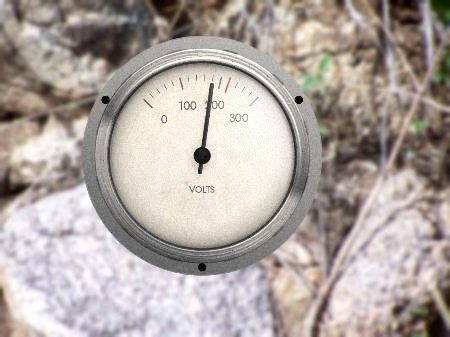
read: 180 V
